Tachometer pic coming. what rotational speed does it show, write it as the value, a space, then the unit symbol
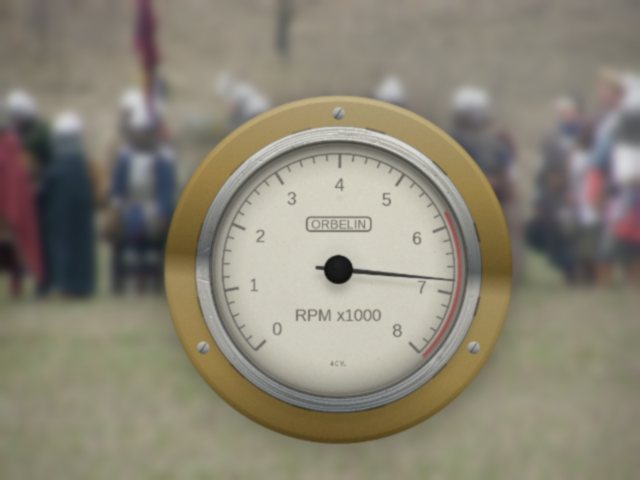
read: 6800 rpm
